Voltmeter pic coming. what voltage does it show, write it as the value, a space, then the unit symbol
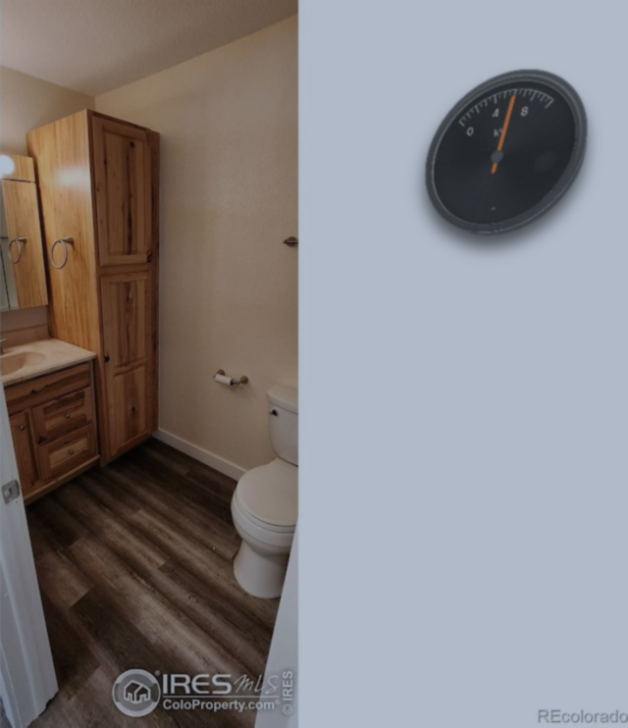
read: 6 kV
